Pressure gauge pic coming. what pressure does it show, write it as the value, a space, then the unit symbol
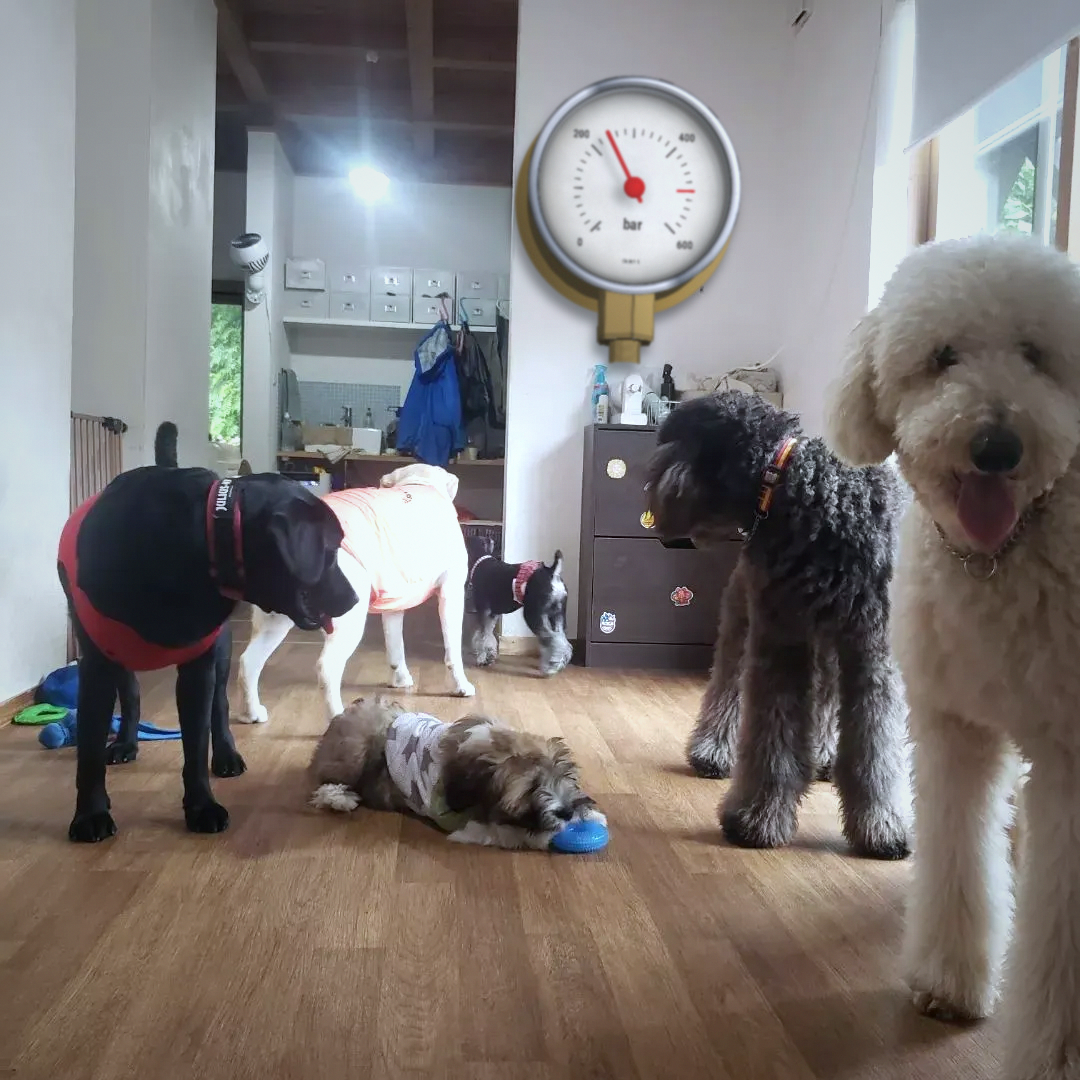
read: 240 bar
